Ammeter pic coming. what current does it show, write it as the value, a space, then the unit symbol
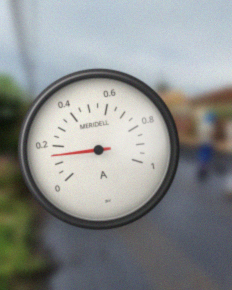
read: 0.15 A
